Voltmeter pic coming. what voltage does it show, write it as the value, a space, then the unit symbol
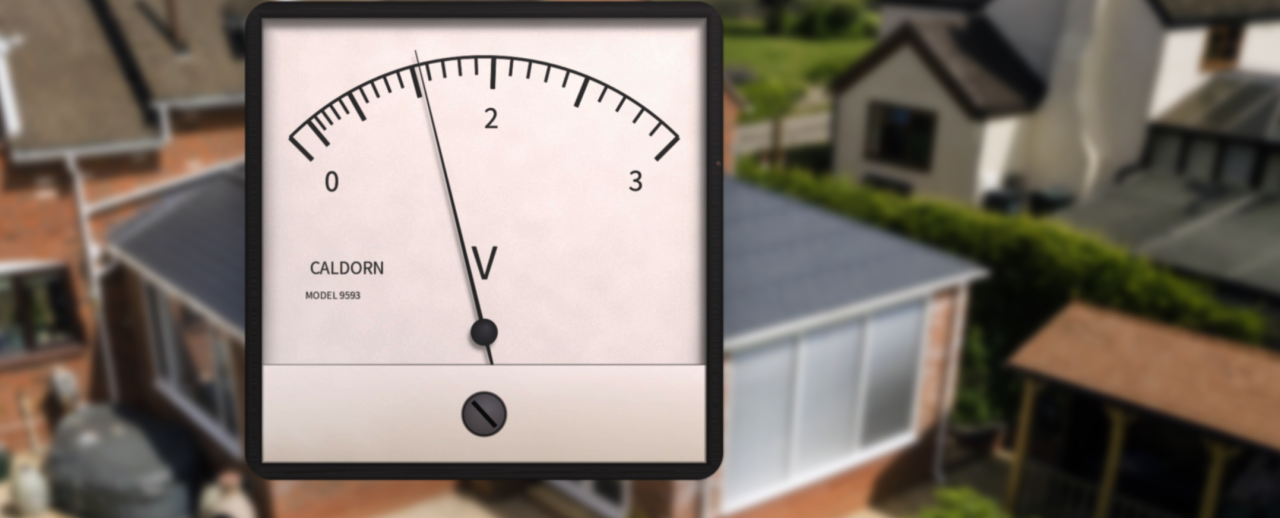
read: 1.55 V
